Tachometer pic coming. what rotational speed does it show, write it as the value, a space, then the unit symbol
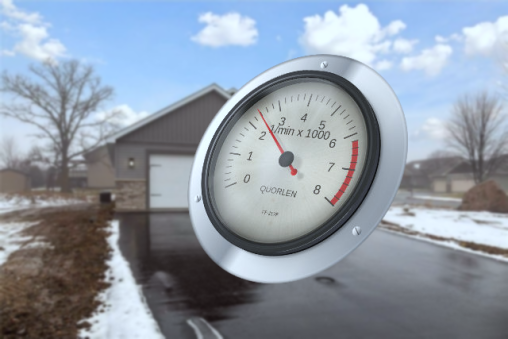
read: 2400 rpm
